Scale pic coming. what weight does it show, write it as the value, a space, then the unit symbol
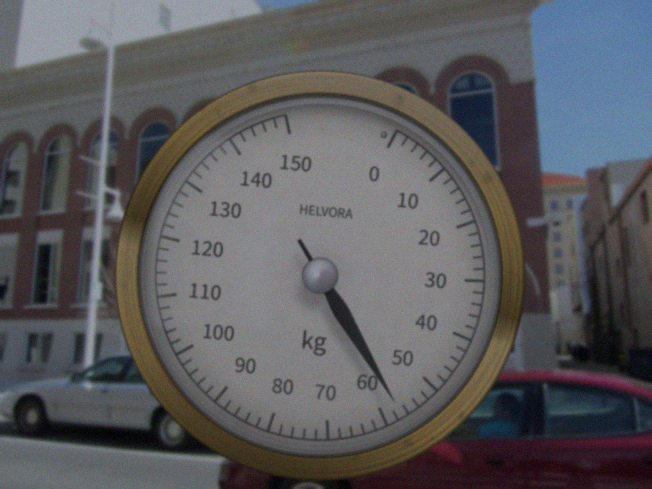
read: 57 kg
